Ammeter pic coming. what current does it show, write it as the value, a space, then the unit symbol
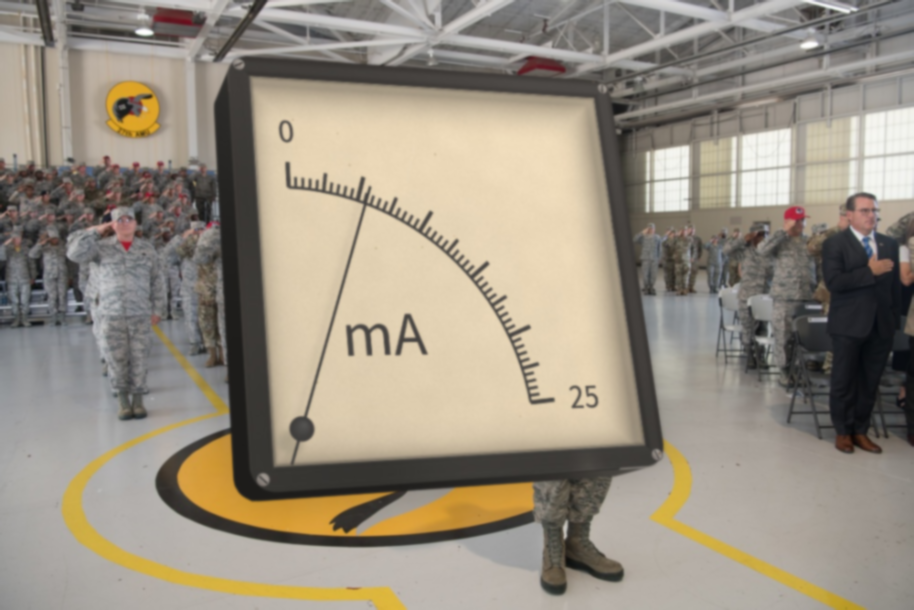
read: 5.5 mA
